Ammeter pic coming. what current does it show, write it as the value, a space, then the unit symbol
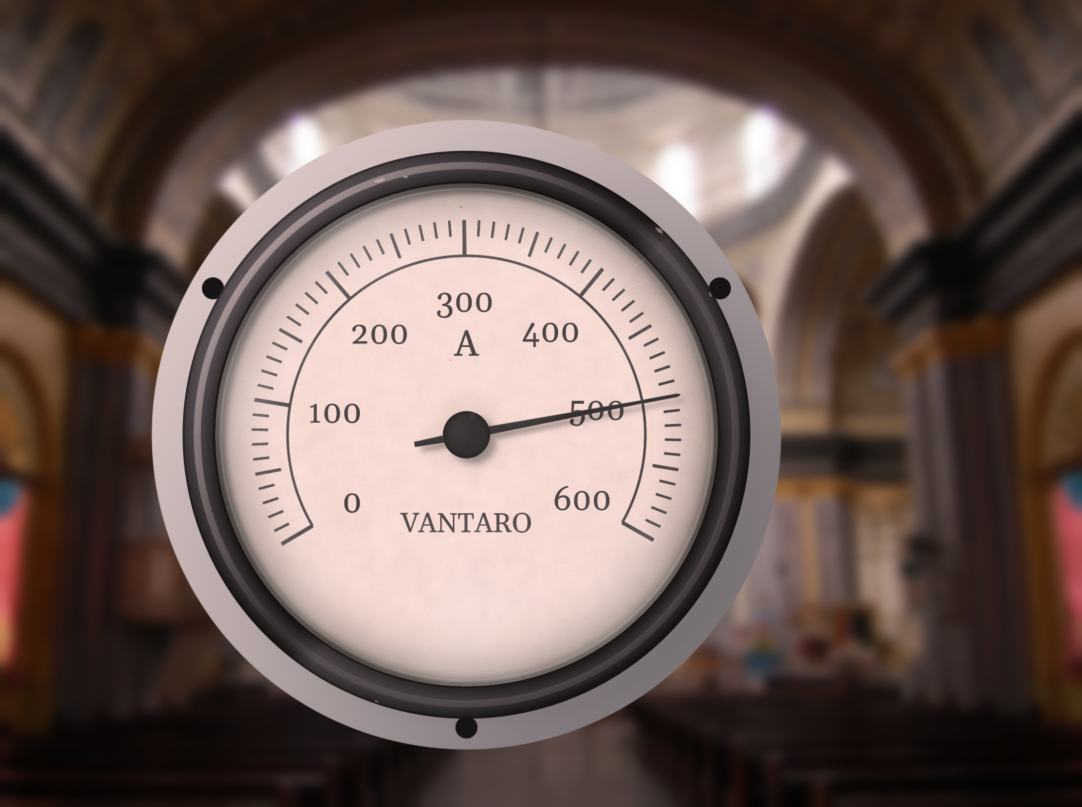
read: 500 A
